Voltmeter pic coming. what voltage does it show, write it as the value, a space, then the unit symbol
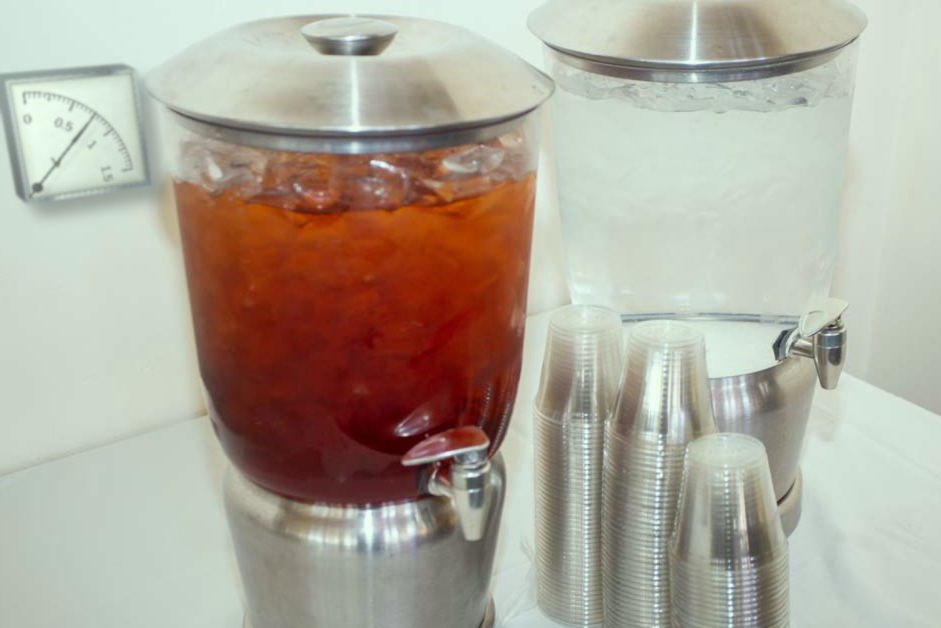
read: 0.75 V
